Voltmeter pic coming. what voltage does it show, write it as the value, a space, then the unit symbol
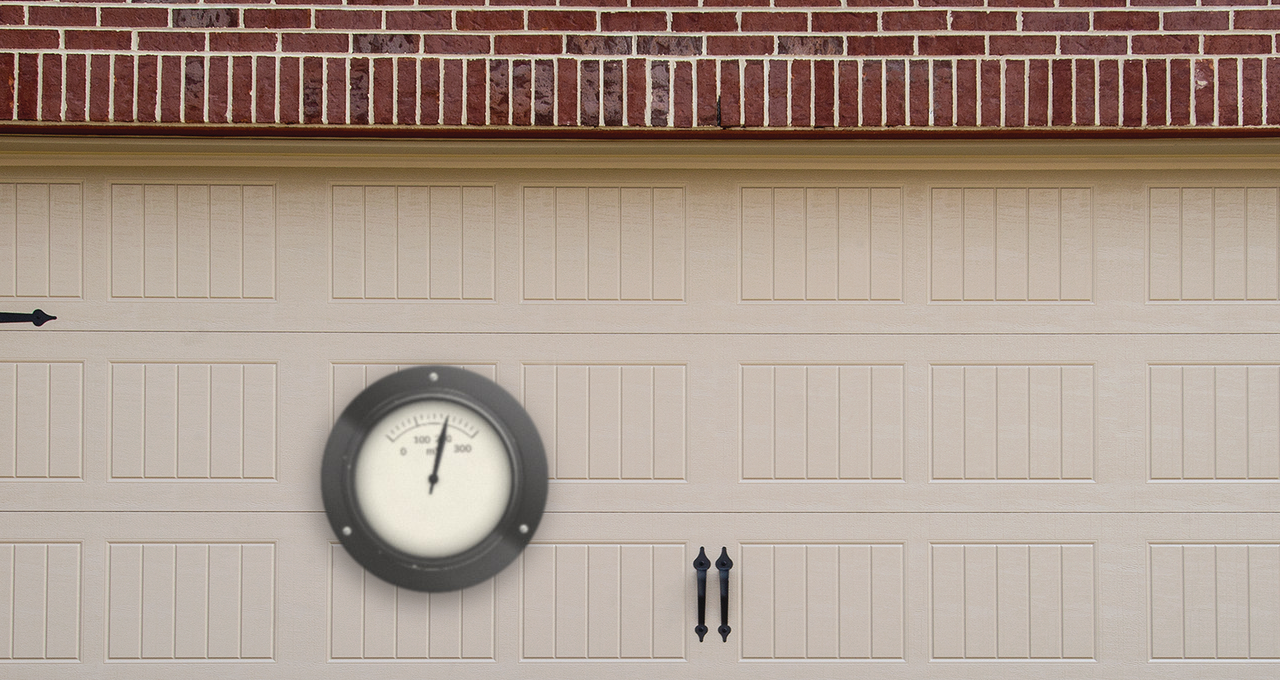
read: 200 mV
